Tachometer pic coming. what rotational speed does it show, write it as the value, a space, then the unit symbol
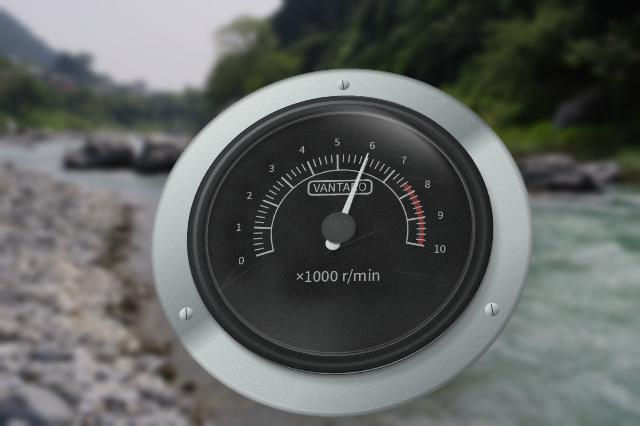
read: 6000 rpm
